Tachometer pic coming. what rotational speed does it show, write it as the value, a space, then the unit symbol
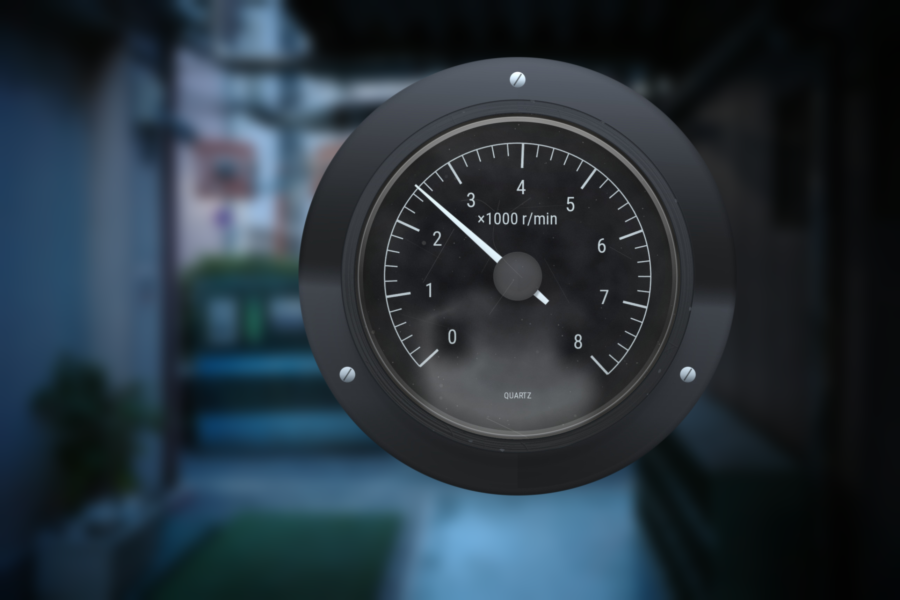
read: 2500 rpm
